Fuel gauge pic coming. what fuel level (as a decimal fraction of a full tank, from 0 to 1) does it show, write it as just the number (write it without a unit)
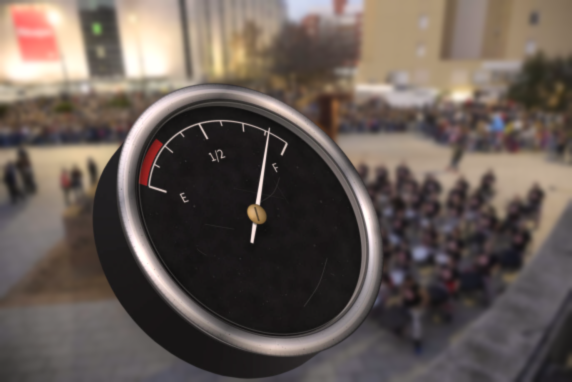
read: 0.875
